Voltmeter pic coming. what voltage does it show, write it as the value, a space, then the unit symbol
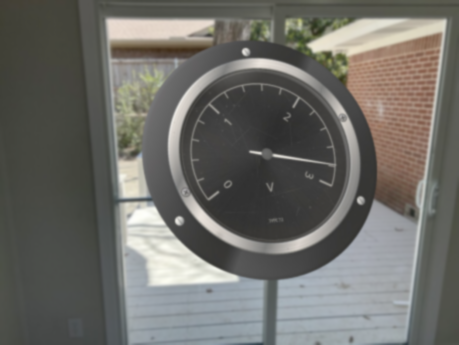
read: 2.8 V
